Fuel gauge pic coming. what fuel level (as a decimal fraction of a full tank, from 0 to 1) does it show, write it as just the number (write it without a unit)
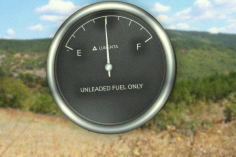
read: 0.5
